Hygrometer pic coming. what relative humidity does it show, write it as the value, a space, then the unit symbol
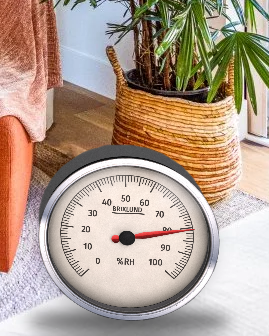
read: 80 %
